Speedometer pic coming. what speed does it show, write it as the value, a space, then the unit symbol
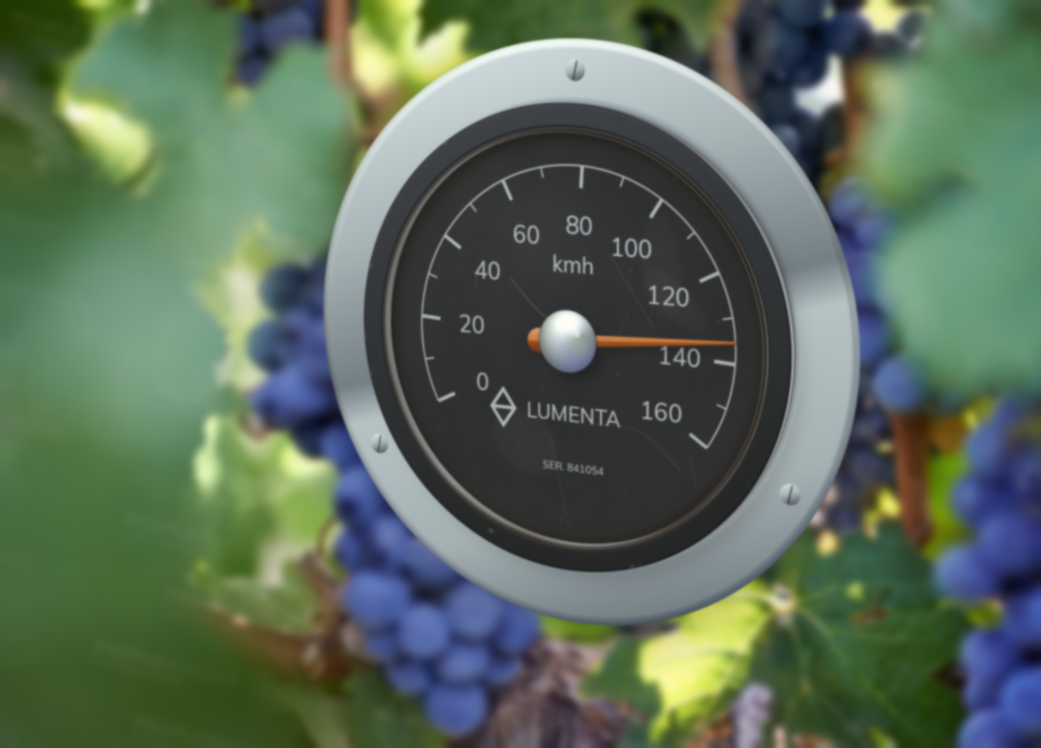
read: 135 km/h
